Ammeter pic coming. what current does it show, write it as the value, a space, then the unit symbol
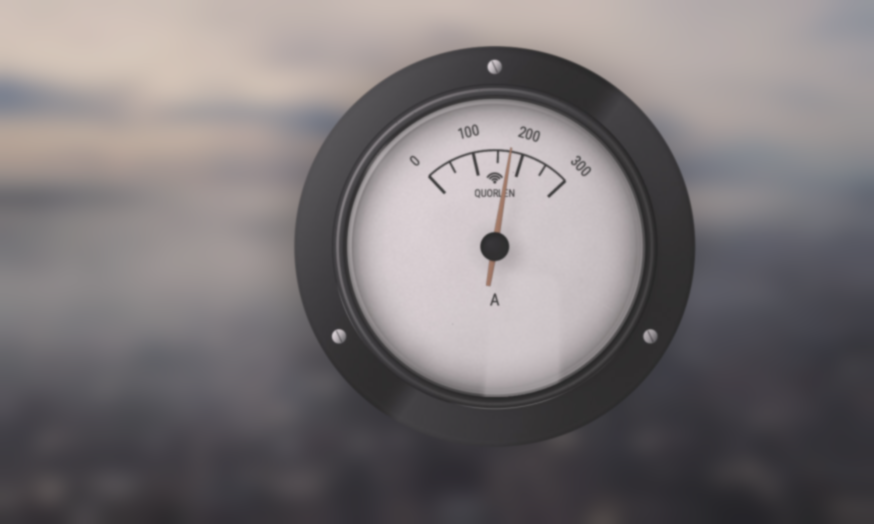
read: 175 A
